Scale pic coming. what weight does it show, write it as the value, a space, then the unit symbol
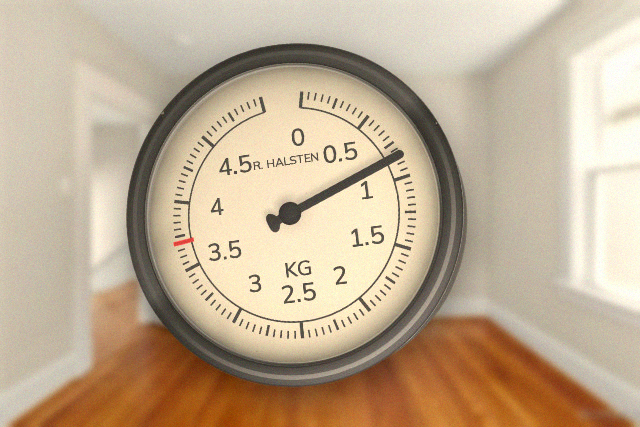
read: 0.85 kg
